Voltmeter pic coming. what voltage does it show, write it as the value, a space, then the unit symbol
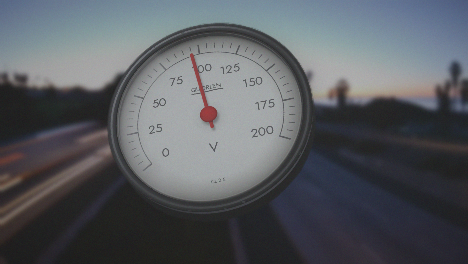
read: 95 V
